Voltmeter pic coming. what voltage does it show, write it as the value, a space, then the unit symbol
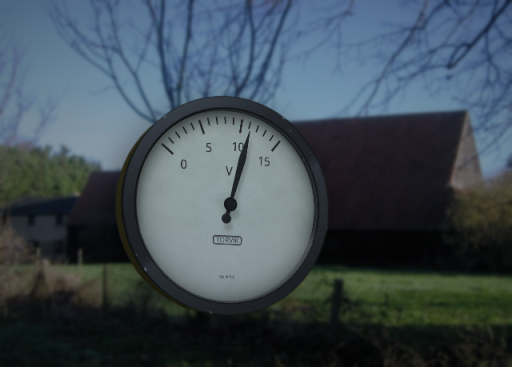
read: 11 V
